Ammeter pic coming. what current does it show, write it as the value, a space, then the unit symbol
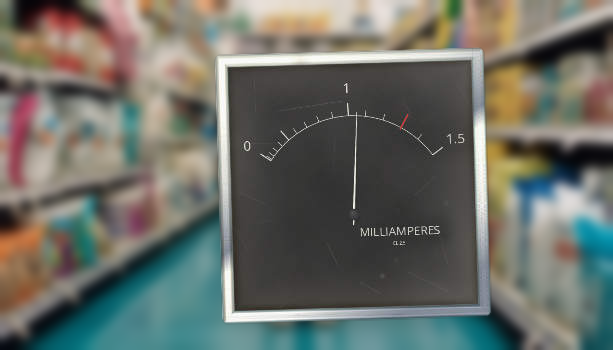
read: 1.05 mA
